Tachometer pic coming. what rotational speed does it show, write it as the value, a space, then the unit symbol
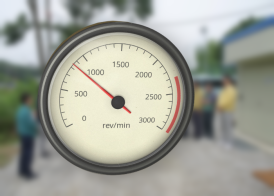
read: 850 rpm
